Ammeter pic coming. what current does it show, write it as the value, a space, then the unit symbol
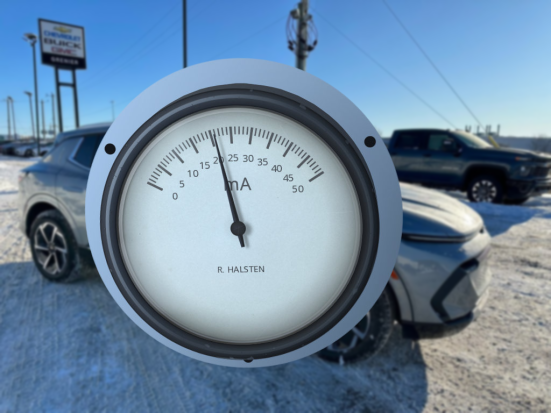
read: 21 mA
